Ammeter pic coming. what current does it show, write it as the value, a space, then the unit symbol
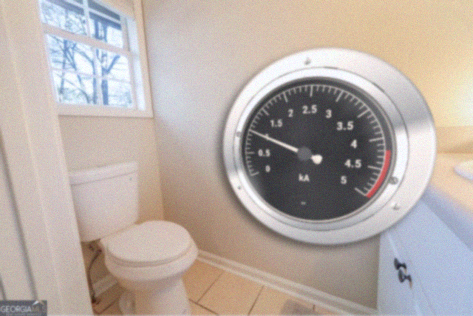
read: 1 kA
